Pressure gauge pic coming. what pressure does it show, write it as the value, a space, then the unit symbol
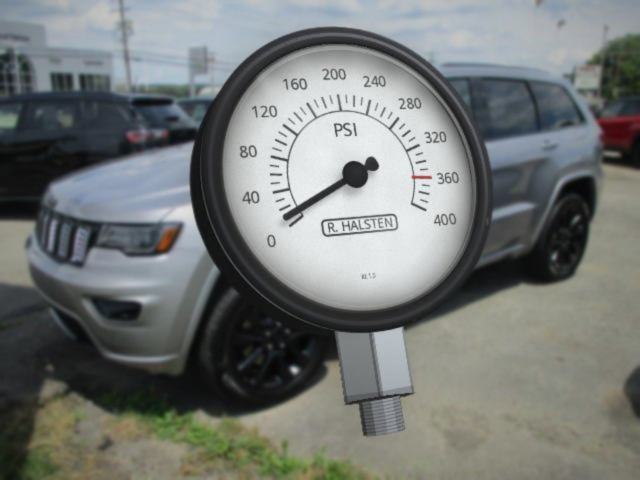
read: 10 psi
